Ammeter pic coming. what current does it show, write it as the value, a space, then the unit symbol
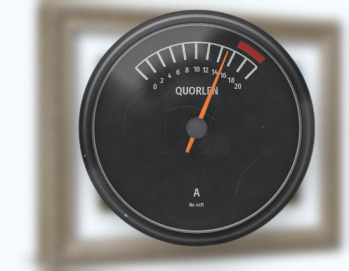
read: 15 A
